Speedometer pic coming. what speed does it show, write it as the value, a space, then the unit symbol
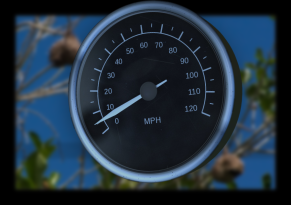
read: 5 mph
